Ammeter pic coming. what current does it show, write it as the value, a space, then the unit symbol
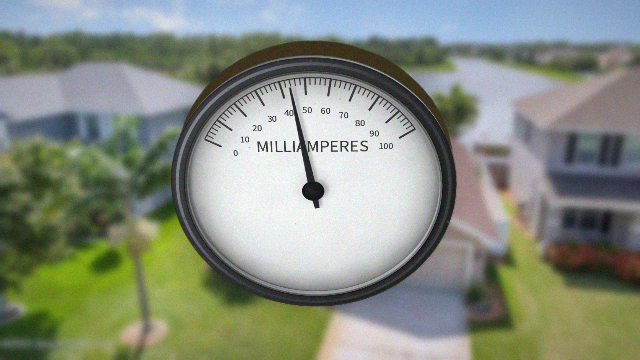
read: 44 mA
